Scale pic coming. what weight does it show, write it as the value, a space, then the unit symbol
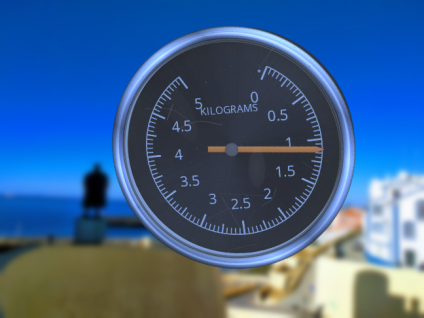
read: 1.1 kg
